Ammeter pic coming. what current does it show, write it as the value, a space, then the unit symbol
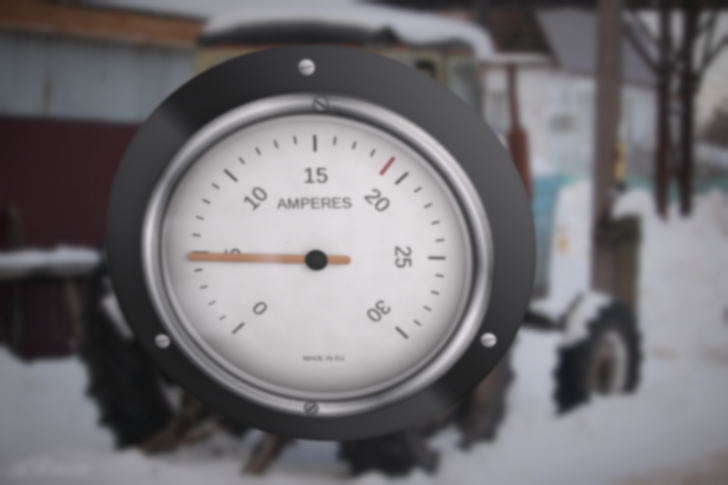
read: 5 A
